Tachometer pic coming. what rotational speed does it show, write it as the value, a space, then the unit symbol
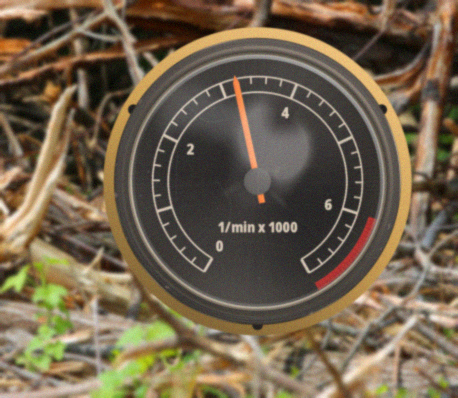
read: 3200 rpm
